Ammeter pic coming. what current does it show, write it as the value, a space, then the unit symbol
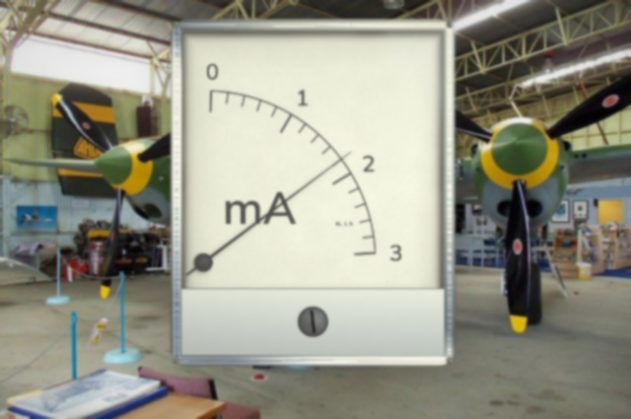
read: 1.8 mA
